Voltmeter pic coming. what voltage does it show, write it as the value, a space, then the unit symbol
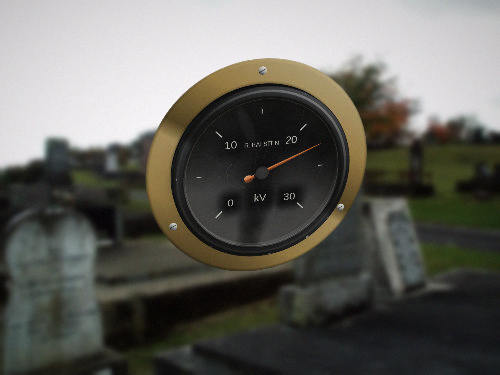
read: 22.5 kV
